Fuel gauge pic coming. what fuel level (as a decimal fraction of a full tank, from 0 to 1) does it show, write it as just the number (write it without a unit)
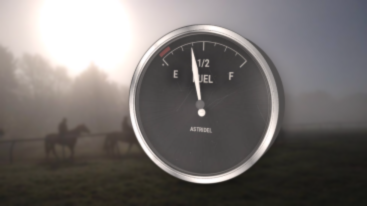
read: 0.375
